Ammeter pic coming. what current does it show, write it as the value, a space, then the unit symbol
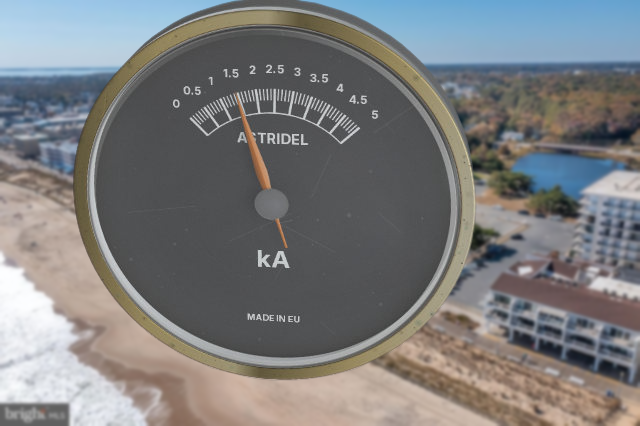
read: 1.5 kA
